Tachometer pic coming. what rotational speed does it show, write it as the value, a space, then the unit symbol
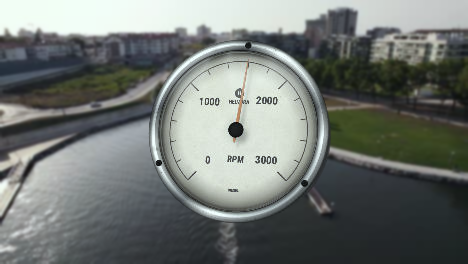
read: 1600 rpm
